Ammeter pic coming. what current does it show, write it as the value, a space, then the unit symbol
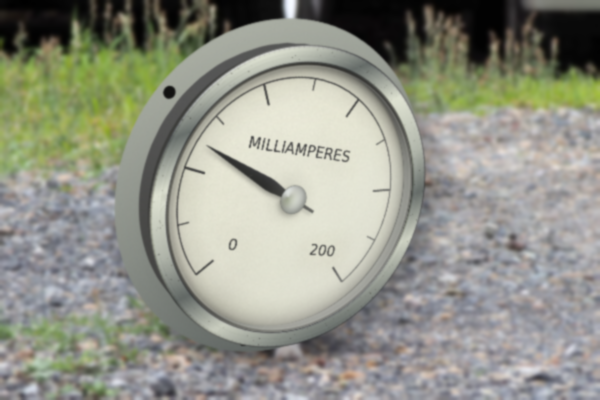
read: 50 mA
